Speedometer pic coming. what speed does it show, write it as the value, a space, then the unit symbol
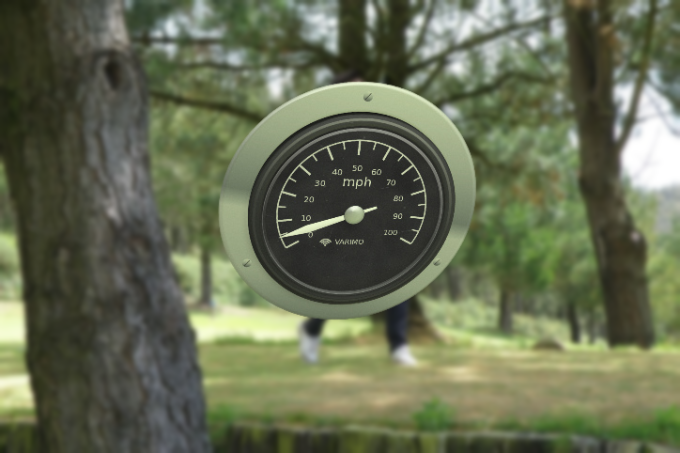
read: 5 mph
